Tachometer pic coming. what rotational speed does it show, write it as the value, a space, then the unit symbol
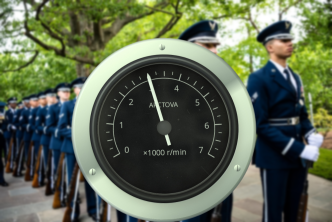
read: 3000 rpm
